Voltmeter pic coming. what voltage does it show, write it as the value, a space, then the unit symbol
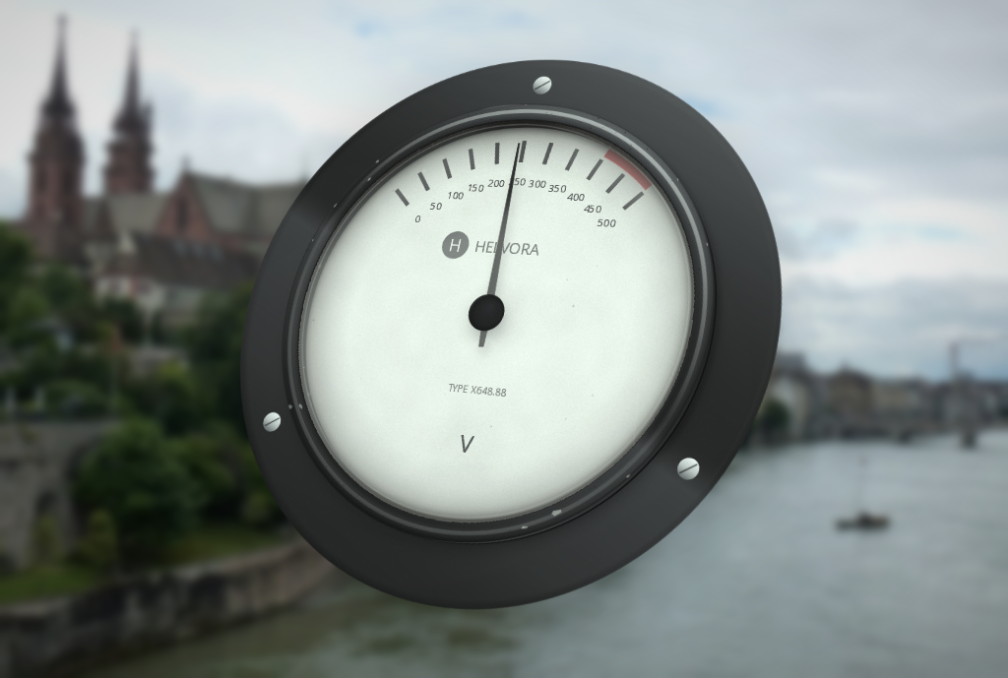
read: 250 V
